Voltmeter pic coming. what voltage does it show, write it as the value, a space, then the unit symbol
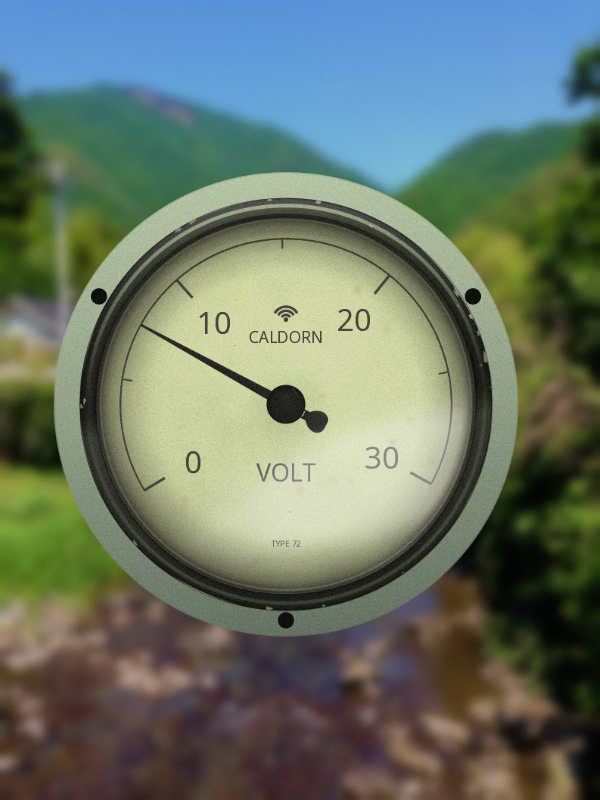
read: 7.5 V
